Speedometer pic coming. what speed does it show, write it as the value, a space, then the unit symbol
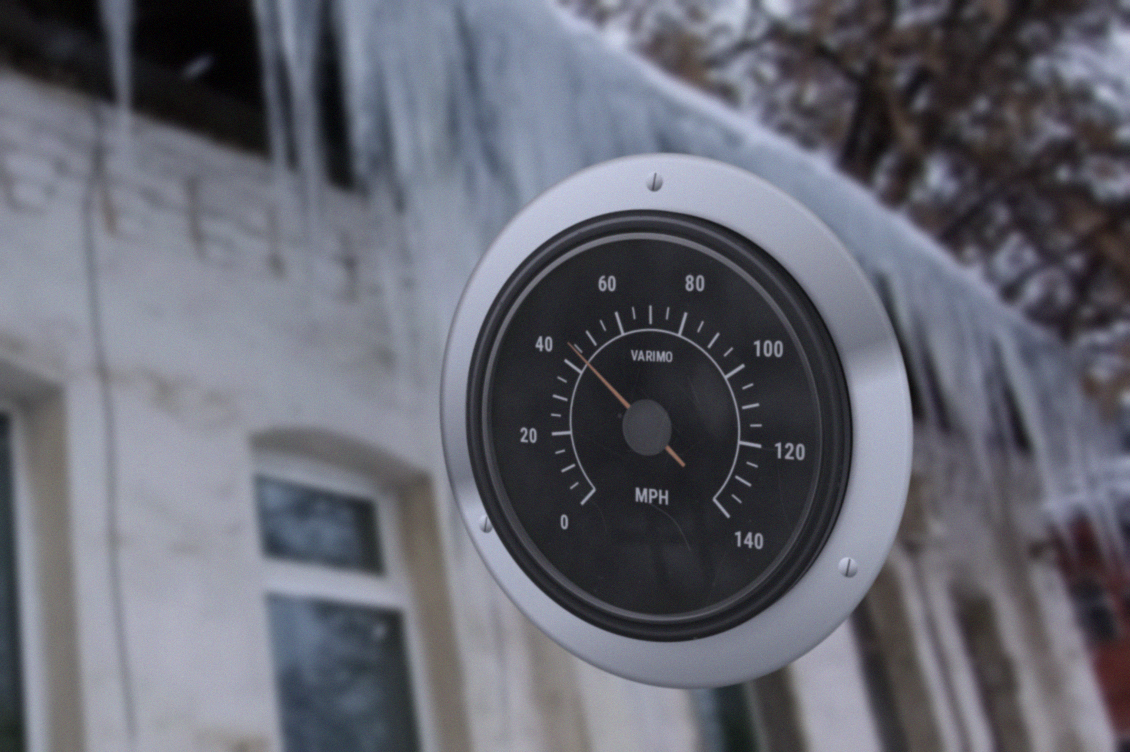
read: 45 mph
